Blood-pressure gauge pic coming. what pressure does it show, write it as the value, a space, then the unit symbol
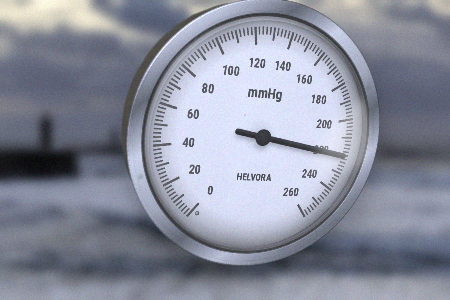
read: 220 mmHg
